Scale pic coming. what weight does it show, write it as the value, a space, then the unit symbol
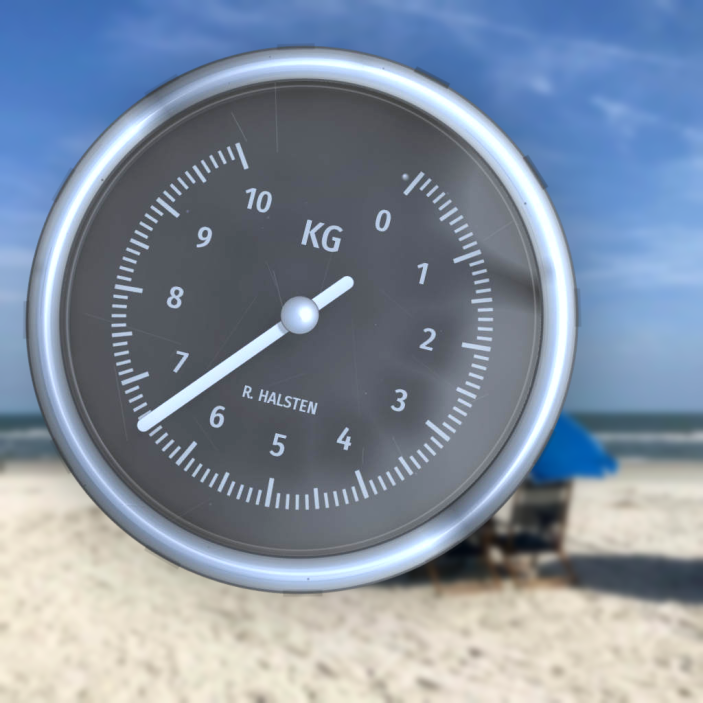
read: 6.5 kg
